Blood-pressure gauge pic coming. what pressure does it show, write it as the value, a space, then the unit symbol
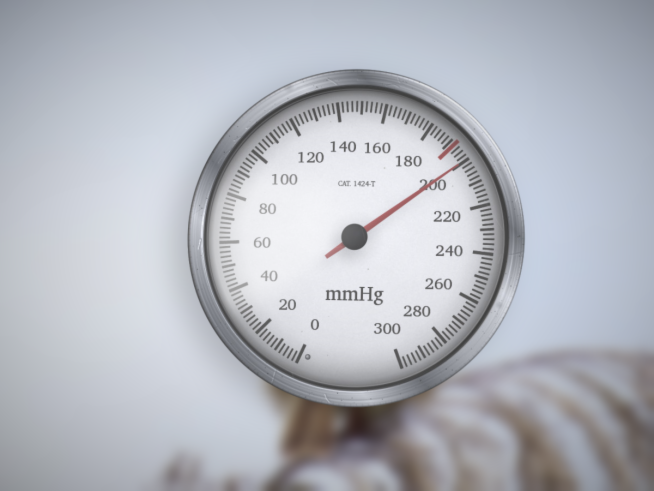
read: 200 mmHg
